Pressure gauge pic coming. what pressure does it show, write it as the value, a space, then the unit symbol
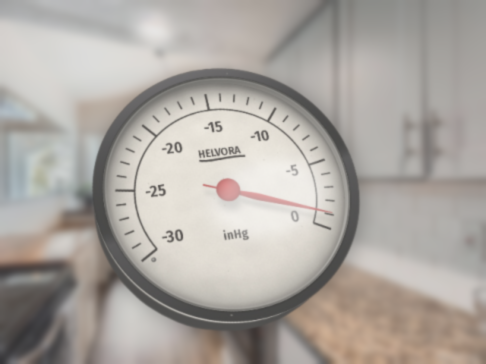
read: -1 inHg
